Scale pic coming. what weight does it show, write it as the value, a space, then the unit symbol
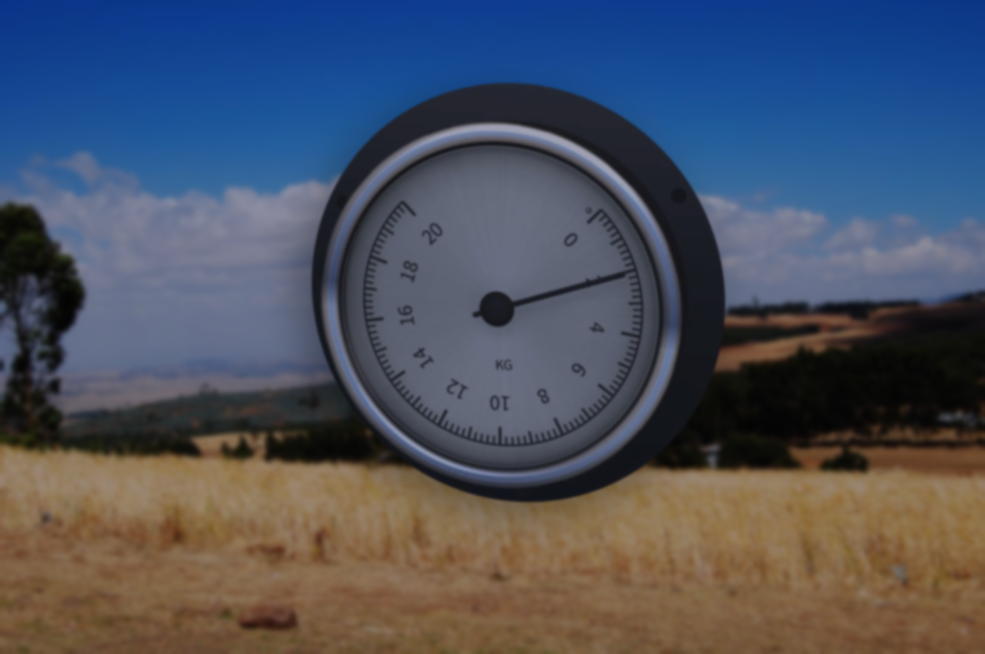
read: 2 kg
